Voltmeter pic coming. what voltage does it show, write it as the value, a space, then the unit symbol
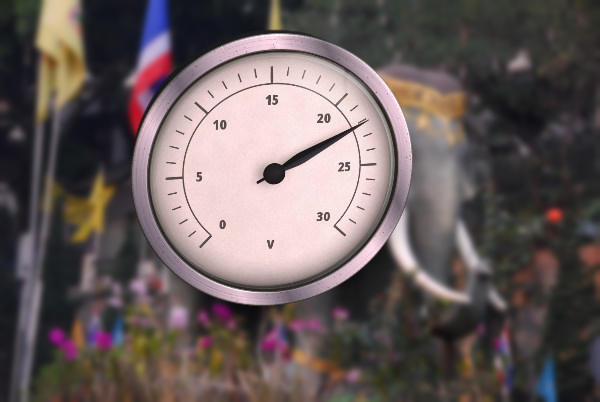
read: 22 V
